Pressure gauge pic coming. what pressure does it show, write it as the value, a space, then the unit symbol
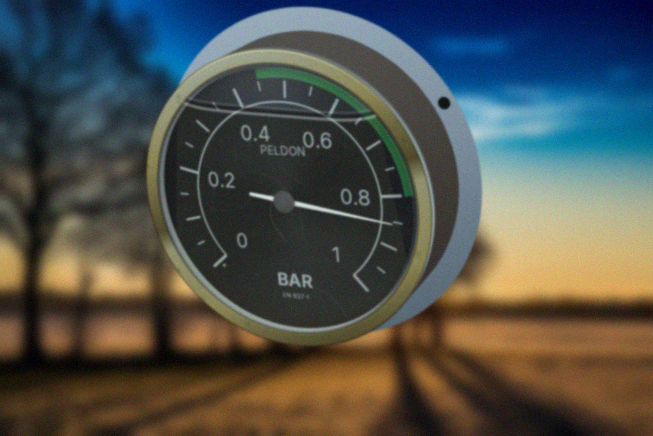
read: 0.85 bar
